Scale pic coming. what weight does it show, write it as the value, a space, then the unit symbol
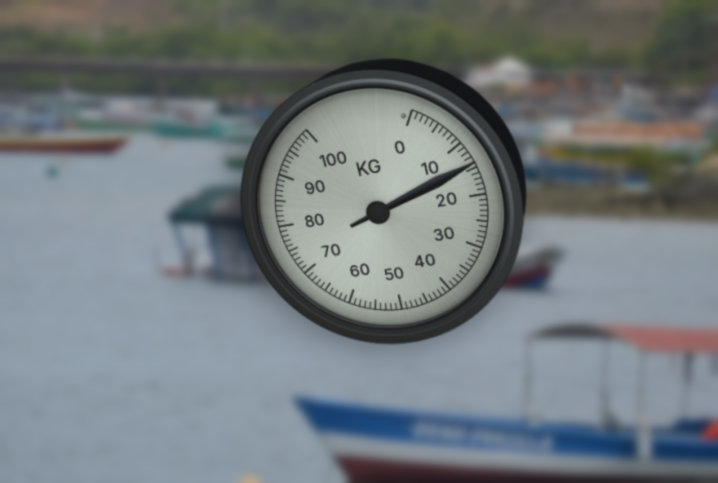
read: 14 kg
